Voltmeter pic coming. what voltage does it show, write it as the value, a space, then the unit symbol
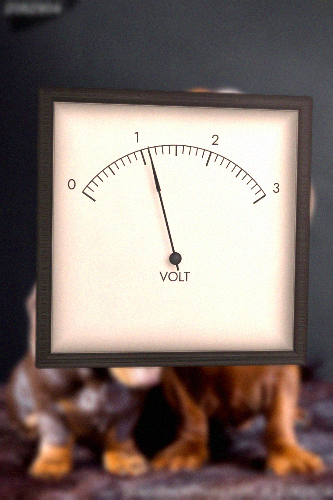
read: 1.1 V
